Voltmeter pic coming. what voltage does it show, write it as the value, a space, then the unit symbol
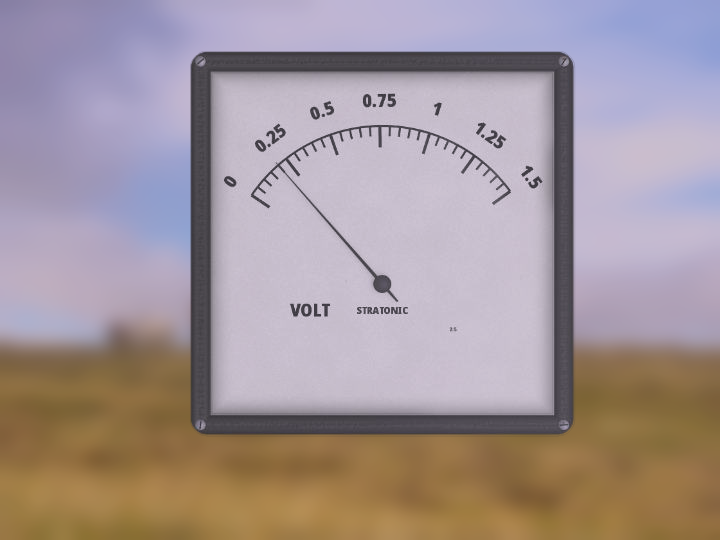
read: 0.2 V
